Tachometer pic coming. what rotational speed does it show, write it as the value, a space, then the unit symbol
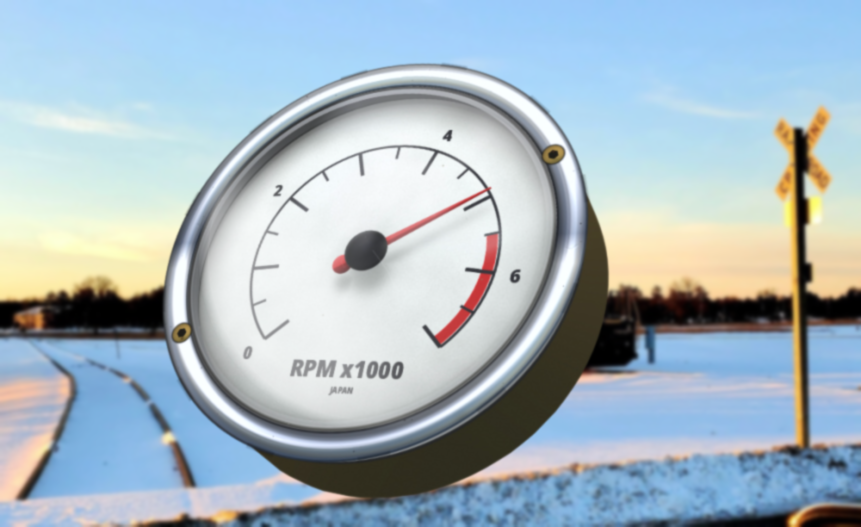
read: 5000 rpm
